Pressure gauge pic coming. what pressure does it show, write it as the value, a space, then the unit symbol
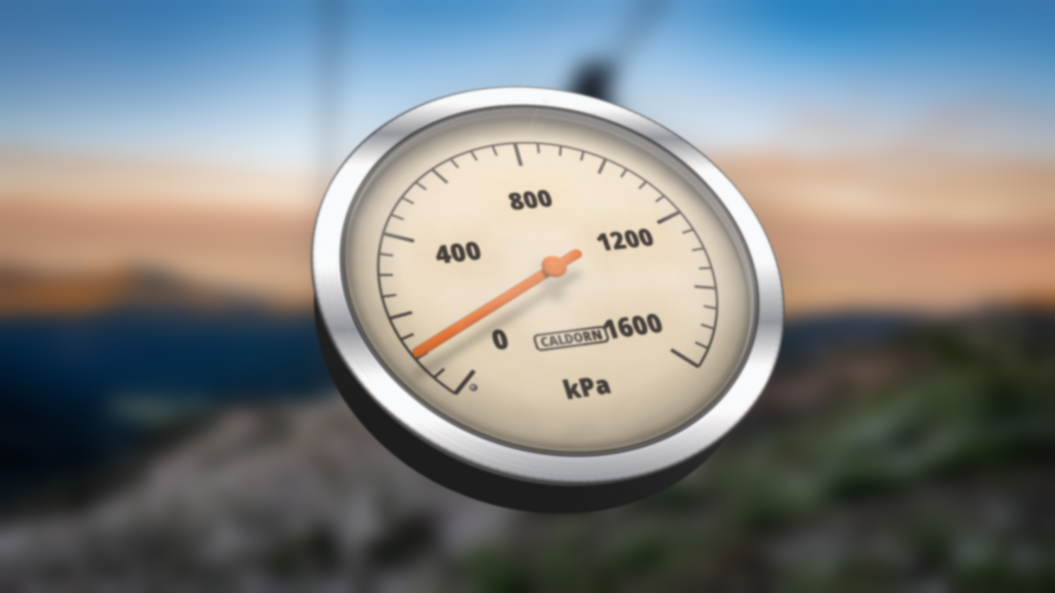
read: 100 kPa
